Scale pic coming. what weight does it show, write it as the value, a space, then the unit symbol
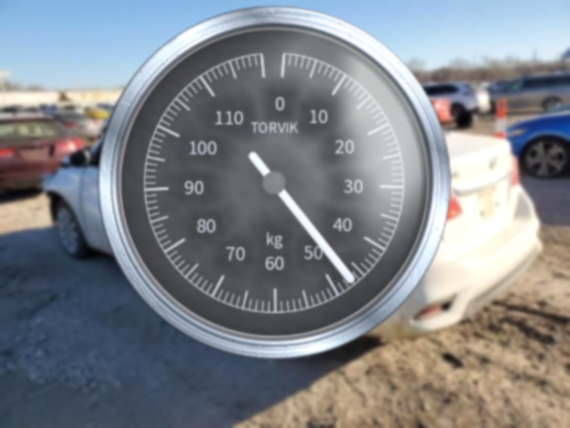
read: 47 kg
